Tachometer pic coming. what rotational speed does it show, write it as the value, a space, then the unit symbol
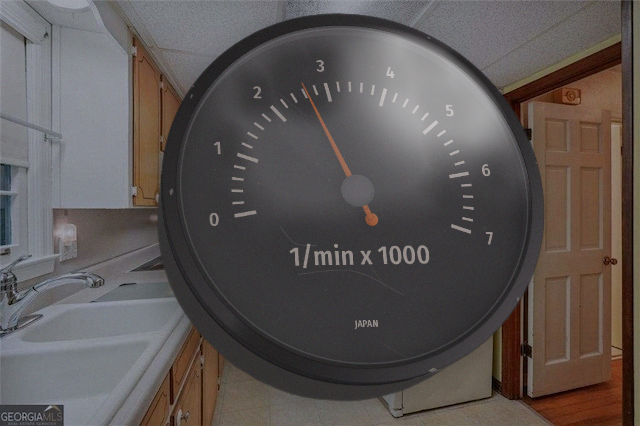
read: 2600 rpm
